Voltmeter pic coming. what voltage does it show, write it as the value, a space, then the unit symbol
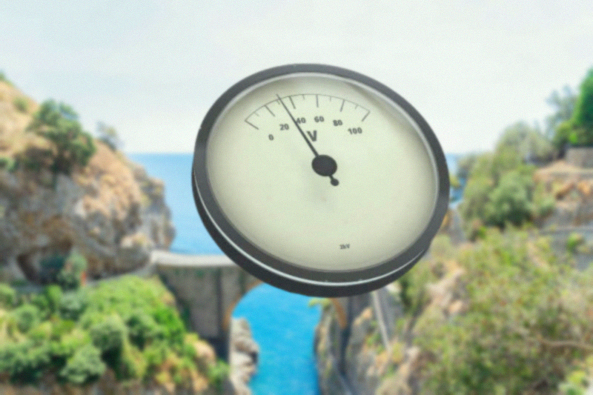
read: 30 V
